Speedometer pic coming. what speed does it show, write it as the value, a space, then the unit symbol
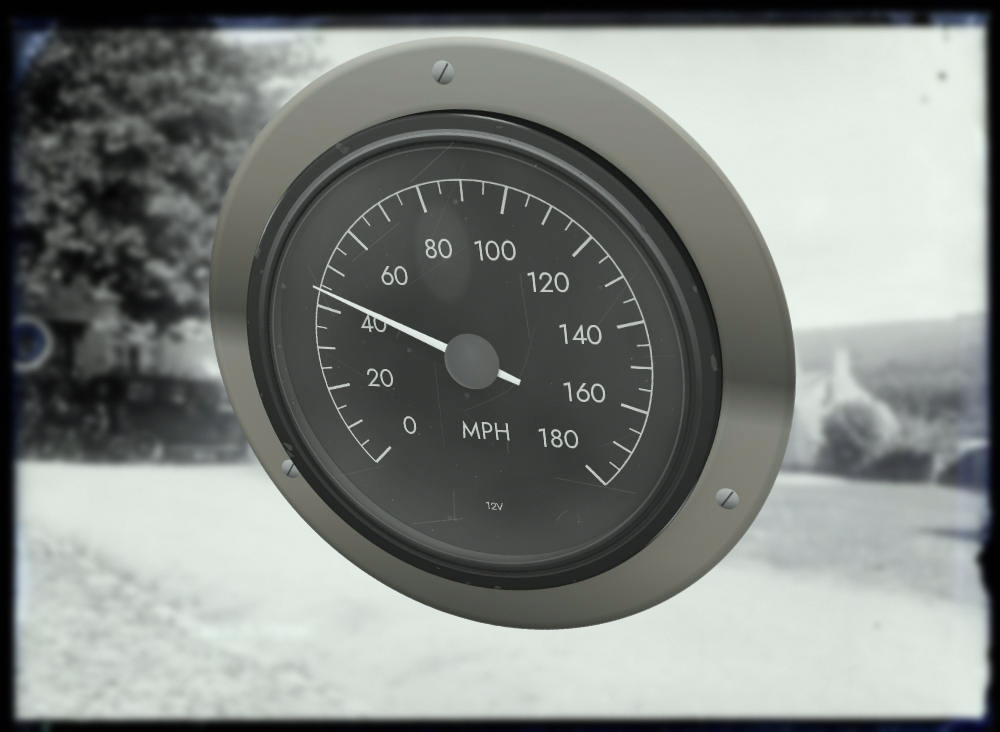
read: 45 mph
